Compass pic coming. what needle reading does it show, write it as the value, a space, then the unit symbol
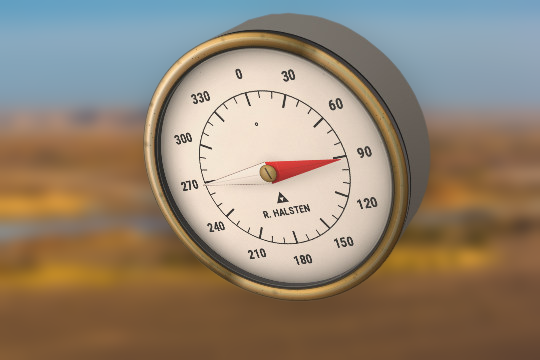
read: 90 °
